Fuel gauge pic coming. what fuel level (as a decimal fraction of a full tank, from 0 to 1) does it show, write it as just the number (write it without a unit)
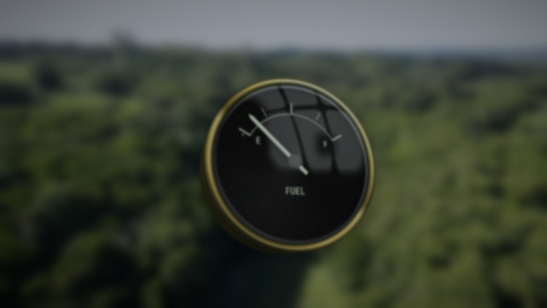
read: 0.125
